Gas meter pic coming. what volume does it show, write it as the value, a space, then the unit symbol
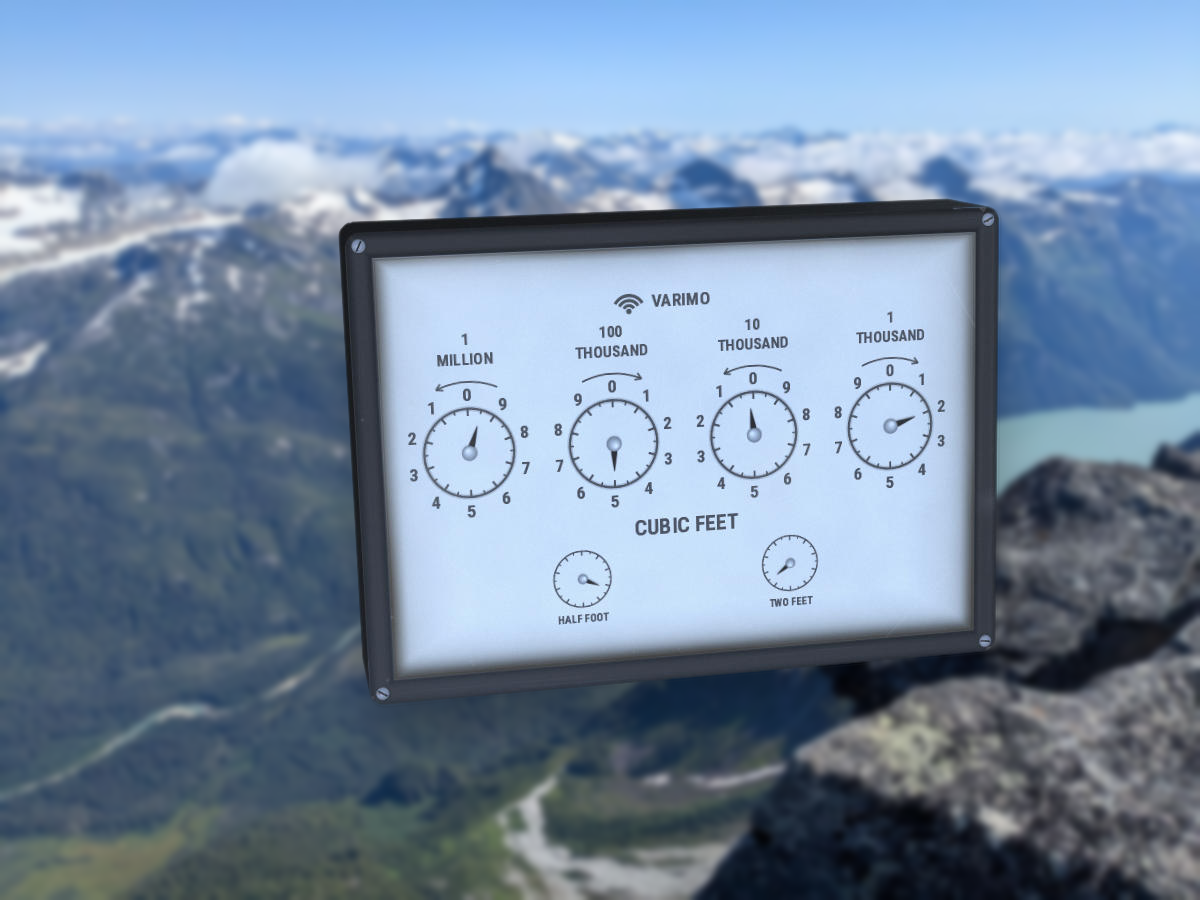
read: 950200 ft³
